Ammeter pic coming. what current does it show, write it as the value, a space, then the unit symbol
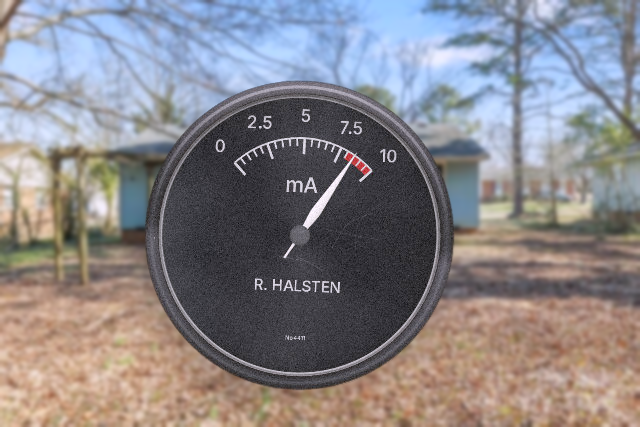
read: 8.5 mA
